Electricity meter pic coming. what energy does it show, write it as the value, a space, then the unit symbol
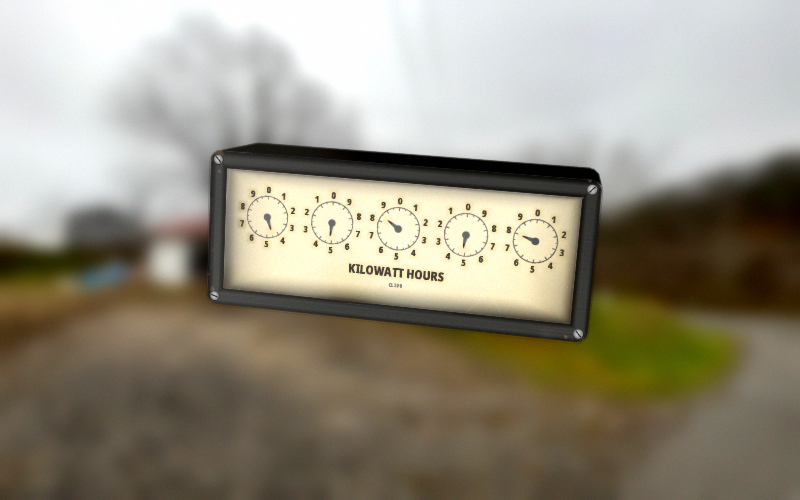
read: 44848 kWh
